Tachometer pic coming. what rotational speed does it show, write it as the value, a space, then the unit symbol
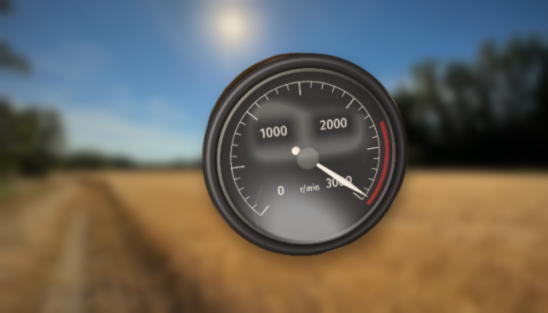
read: 2950 rpm
